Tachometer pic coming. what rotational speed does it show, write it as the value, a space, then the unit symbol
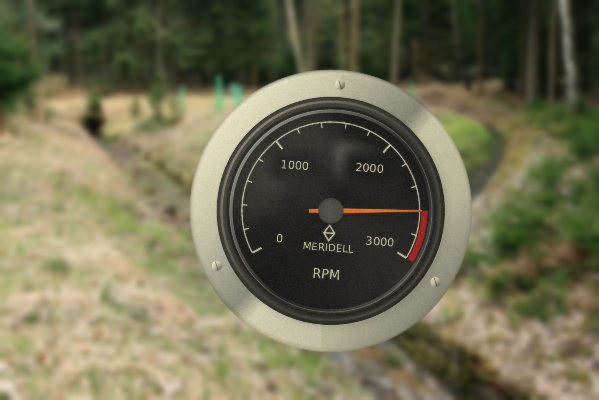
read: 2600 rpm
